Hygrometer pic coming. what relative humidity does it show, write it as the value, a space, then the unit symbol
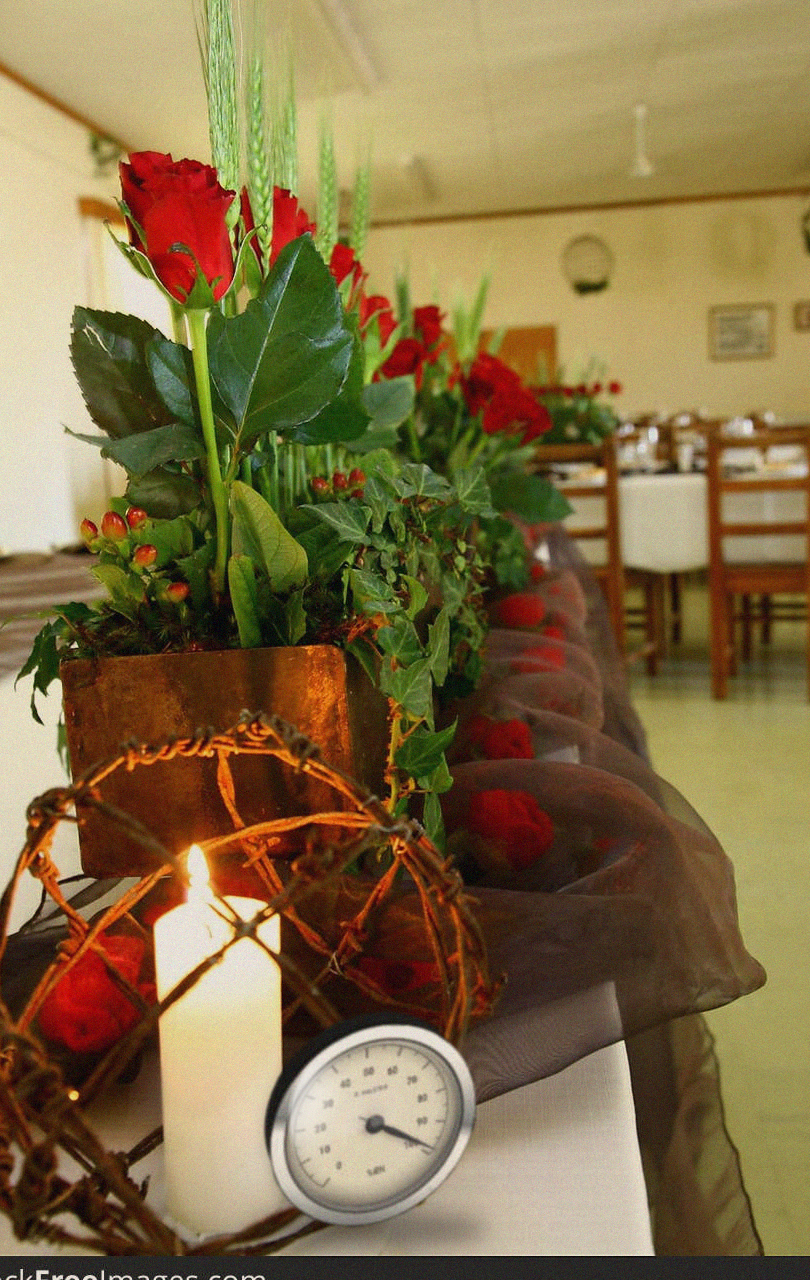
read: 97.5 %
